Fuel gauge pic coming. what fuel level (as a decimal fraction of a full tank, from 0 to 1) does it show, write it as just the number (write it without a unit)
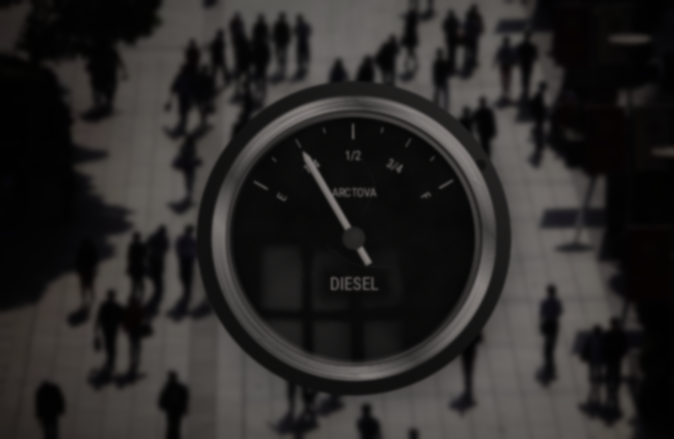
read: 0.25
